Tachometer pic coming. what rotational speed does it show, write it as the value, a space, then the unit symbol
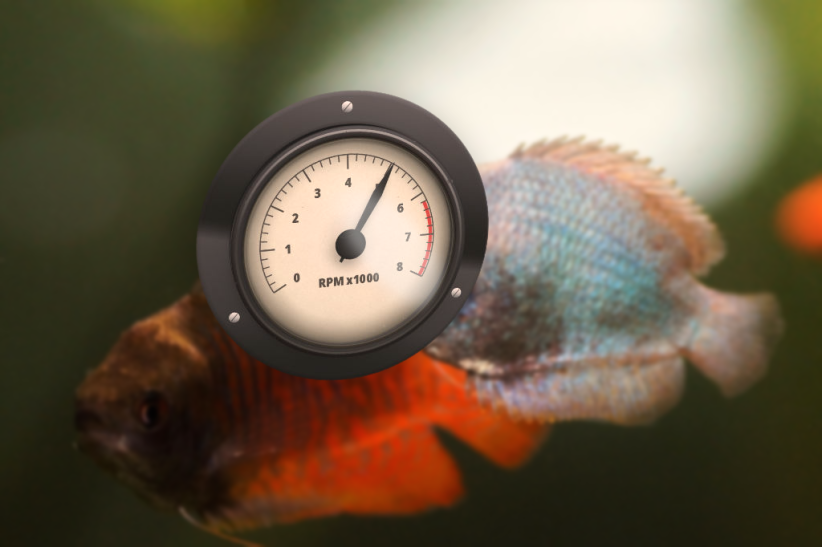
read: 5000 rpm
